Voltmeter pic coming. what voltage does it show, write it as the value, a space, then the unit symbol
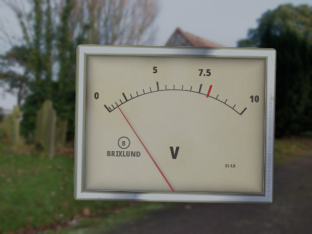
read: 1.5 V
